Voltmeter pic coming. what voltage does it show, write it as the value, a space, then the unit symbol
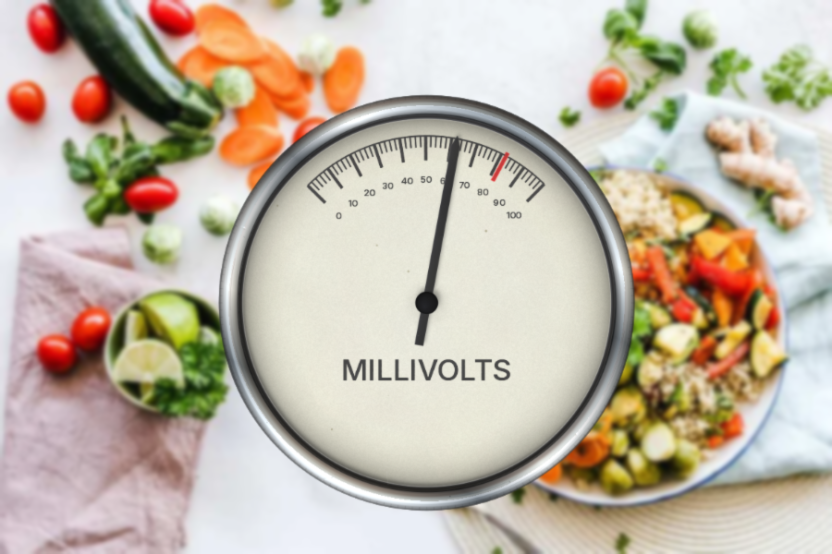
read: 62 mV
